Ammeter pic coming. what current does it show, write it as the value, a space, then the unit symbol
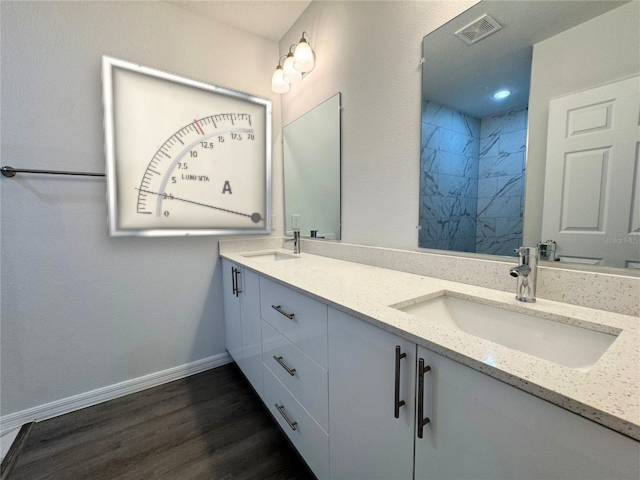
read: 2.5 A
